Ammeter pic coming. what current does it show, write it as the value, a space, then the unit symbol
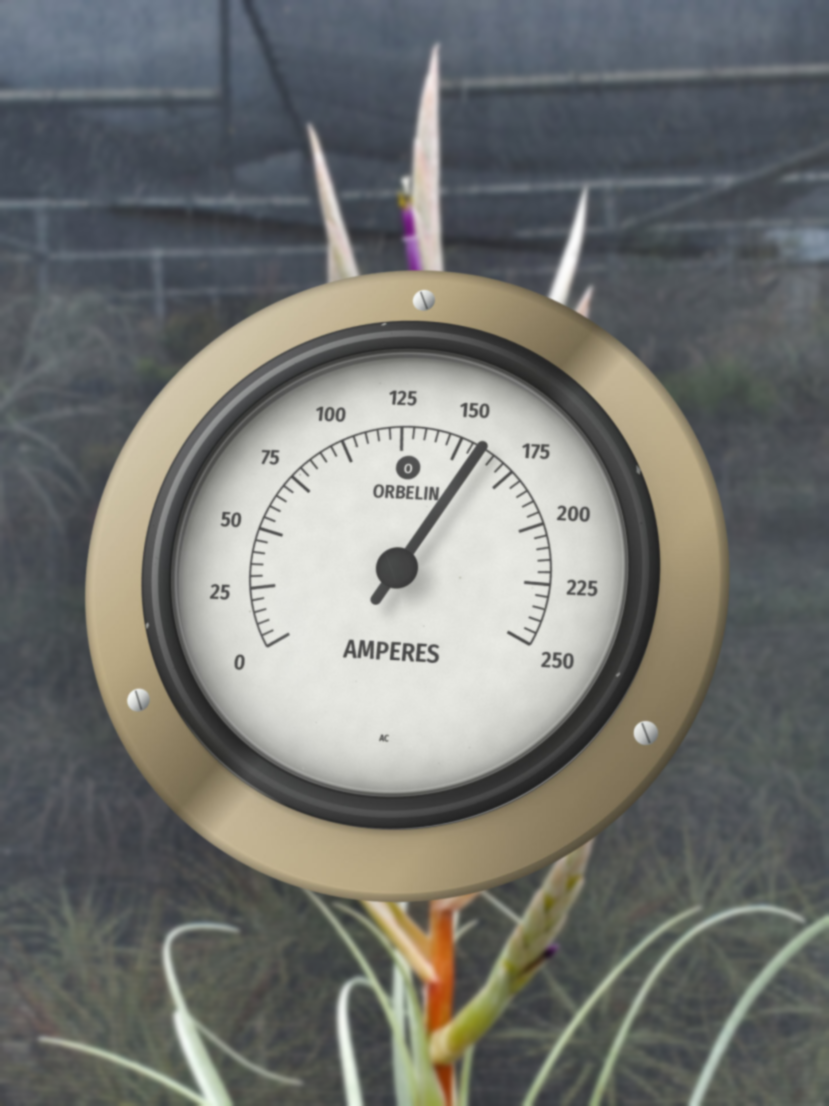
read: 160 A
